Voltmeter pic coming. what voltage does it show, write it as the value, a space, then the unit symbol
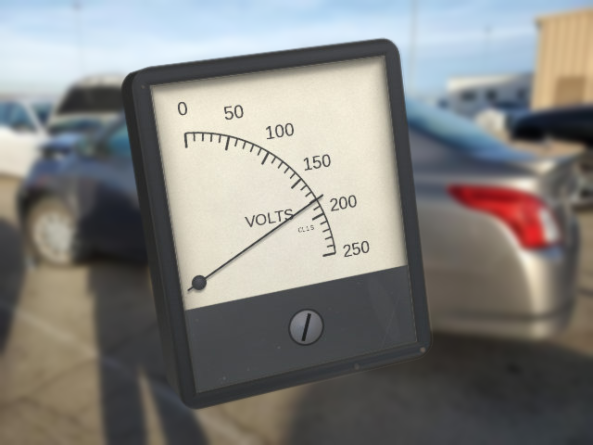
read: 180 V
